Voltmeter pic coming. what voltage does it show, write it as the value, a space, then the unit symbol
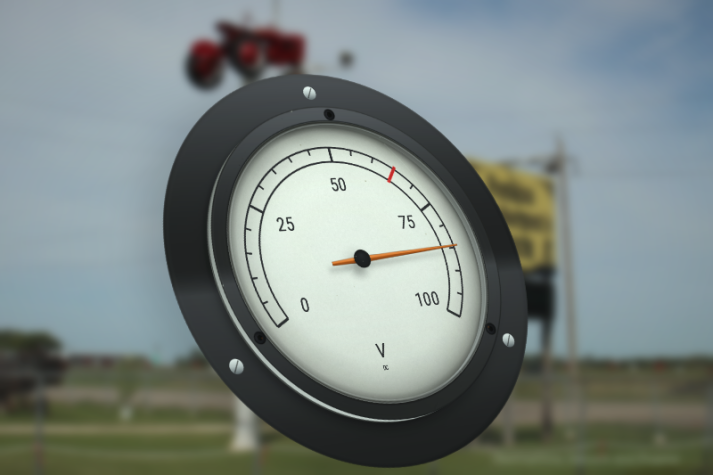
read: 85 V
